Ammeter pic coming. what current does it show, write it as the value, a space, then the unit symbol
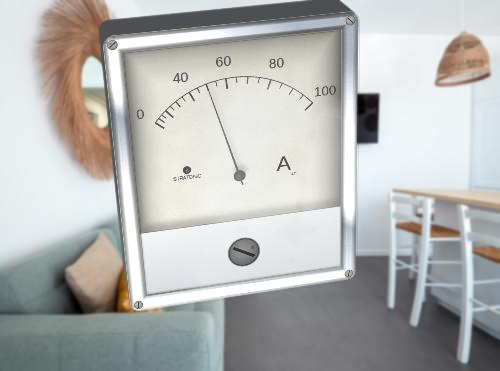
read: 50 A
